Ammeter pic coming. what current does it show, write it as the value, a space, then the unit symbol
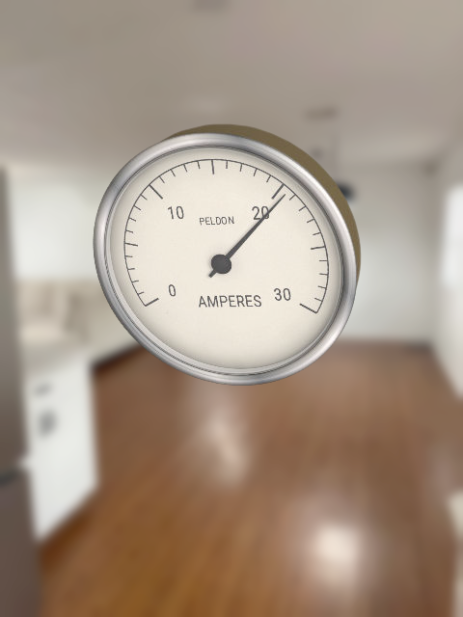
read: 20.5 A
